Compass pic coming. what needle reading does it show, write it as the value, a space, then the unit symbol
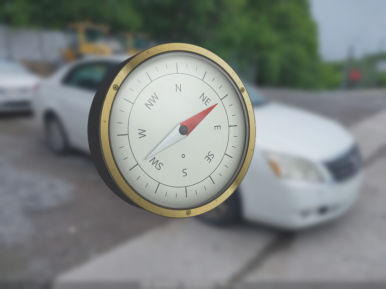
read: 60 °
